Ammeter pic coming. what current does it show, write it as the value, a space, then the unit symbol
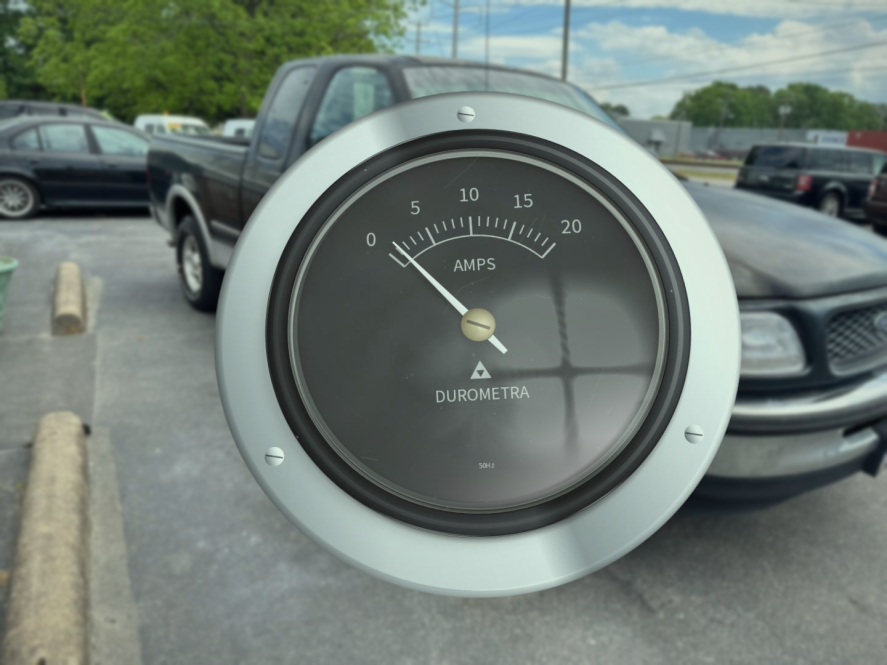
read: 1 A
